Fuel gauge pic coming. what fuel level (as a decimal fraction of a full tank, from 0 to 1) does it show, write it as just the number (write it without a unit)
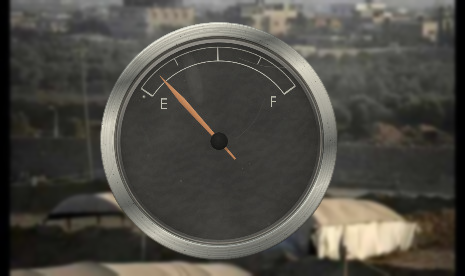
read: 0.125
